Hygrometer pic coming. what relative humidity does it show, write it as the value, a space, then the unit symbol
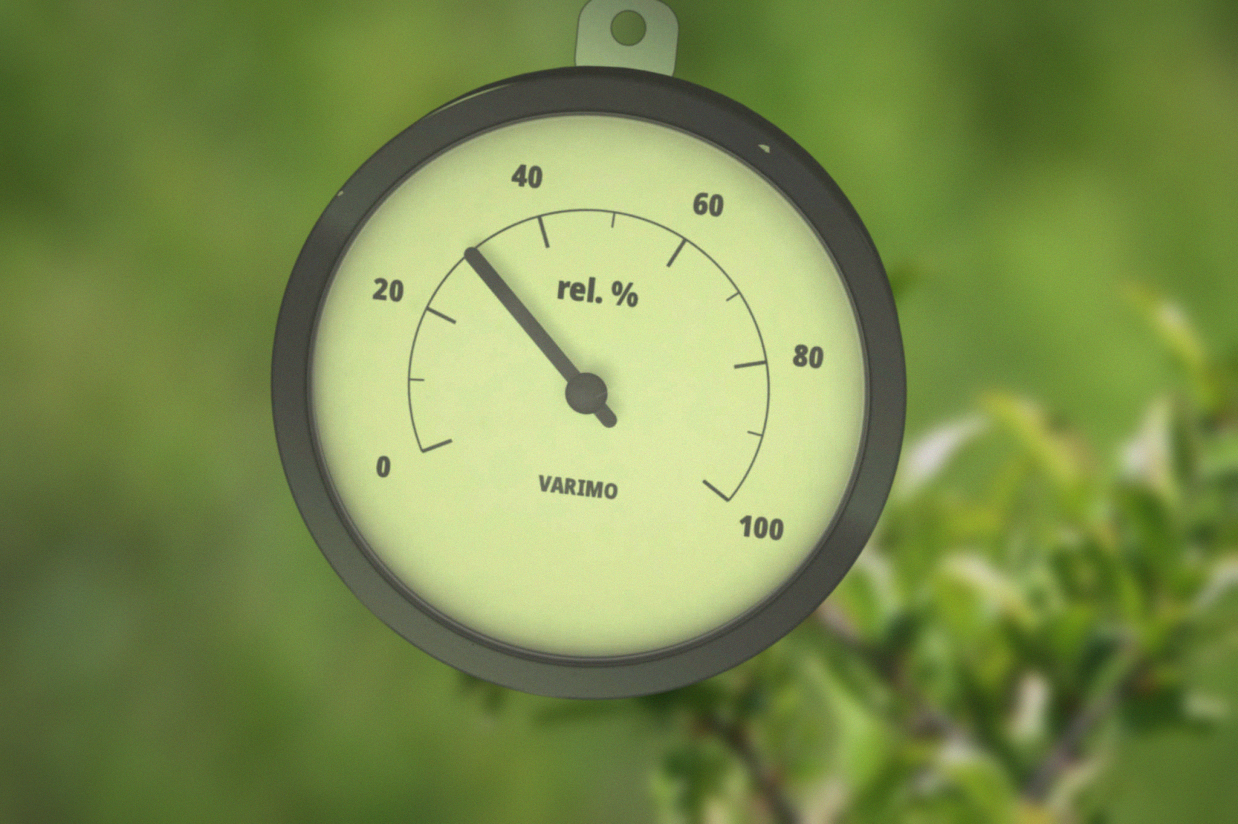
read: 30 %
